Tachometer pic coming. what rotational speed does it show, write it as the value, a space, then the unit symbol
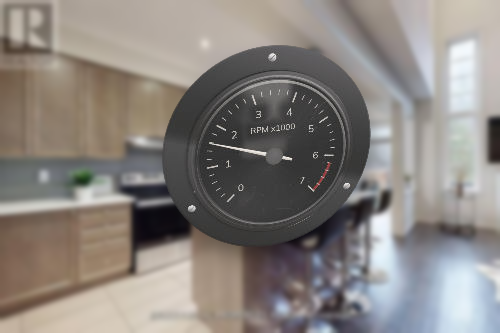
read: 1600 rpm
